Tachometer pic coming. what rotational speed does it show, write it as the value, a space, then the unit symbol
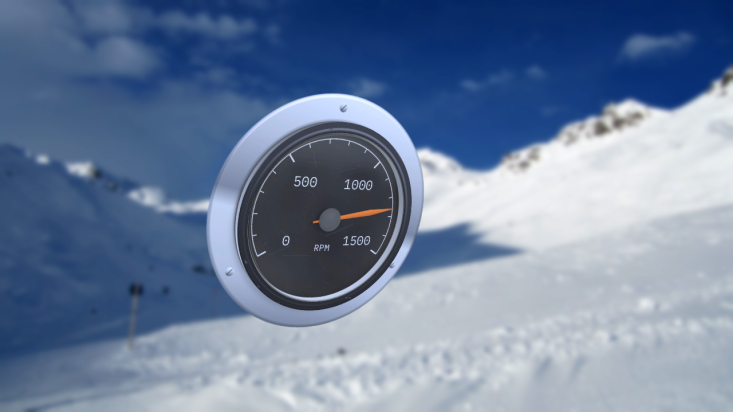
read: 1250 rpm
